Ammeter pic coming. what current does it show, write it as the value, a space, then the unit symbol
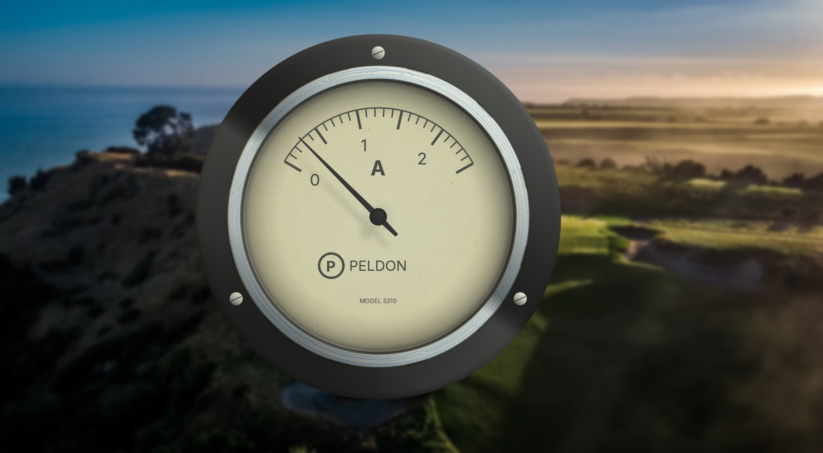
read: 0.3 A
